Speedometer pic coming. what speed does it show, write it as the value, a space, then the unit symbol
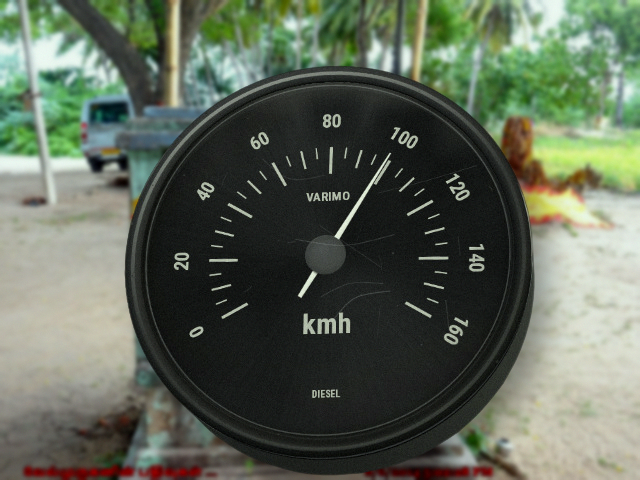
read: 100 km/h
